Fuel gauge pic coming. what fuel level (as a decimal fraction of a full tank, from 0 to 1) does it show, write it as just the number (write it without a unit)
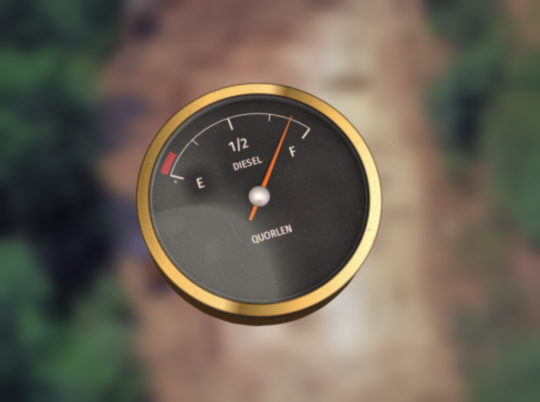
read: 0.875
